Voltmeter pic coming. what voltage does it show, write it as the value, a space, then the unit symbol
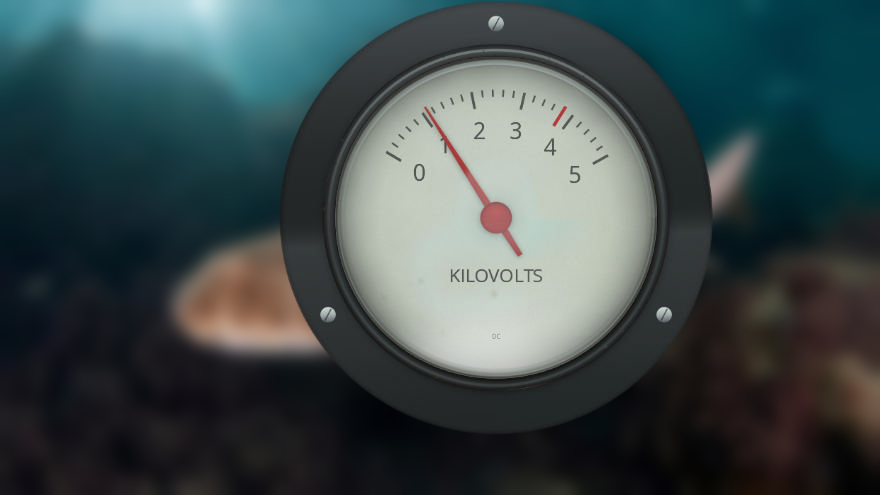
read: 1.1 kV
